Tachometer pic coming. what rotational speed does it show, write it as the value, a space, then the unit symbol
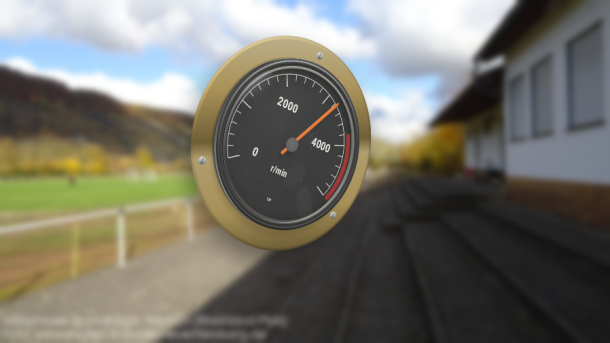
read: 3200 rpm
